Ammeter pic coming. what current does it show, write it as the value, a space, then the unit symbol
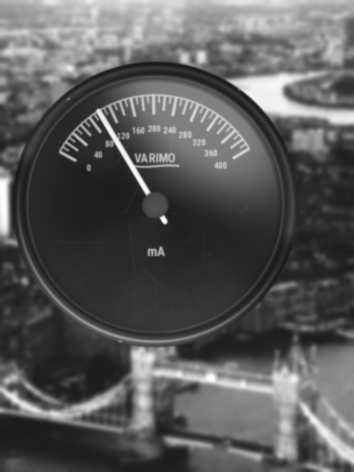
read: 100 mA
